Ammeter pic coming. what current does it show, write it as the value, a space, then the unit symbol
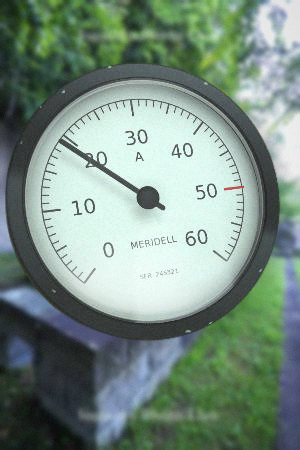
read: 19 A
